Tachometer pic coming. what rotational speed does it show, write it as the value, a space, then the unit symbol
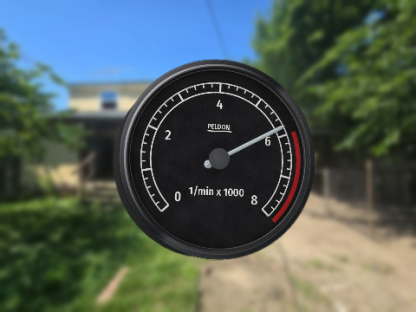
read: 5800 rpm
